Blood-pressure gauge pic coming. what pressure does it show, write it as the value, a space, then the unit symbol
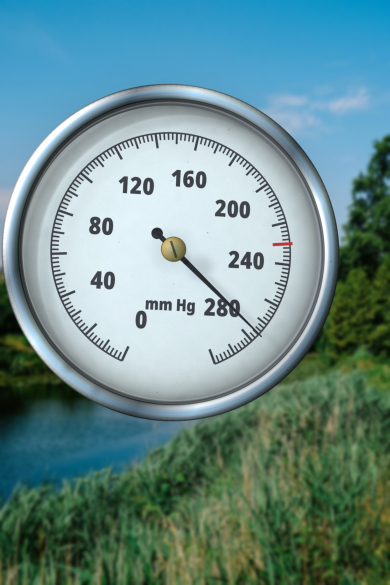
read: 276 mmHg
